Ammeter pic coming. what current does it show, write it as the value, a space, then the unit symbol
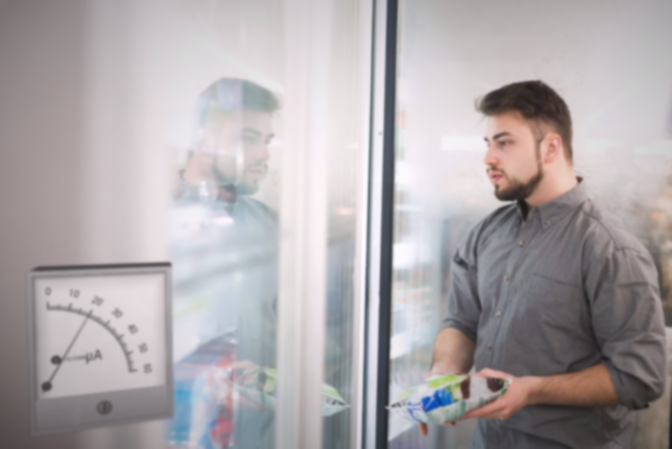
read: 20 µA
